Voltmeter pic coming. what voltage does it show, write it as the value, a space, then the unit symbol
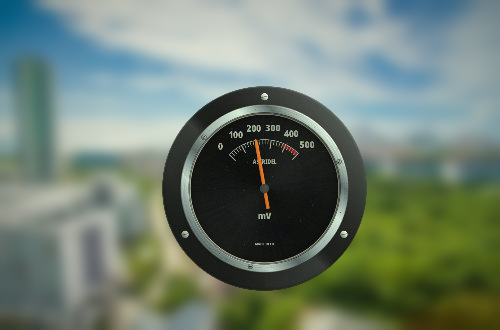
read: 200 mV
